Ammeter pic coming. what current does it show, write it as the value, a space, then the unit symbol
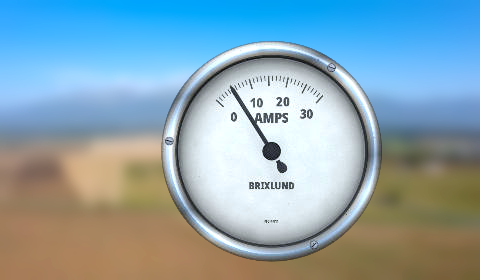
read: 5 A
